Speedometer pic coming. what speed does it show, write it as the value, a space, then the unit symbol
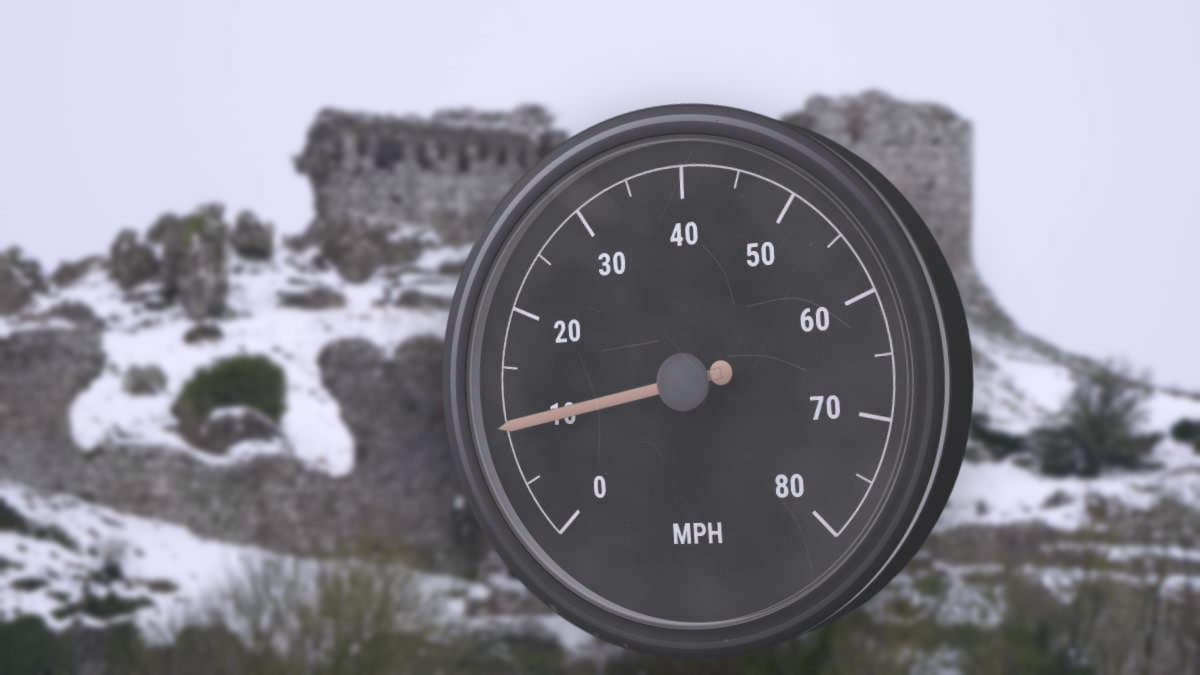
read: 10 mph
